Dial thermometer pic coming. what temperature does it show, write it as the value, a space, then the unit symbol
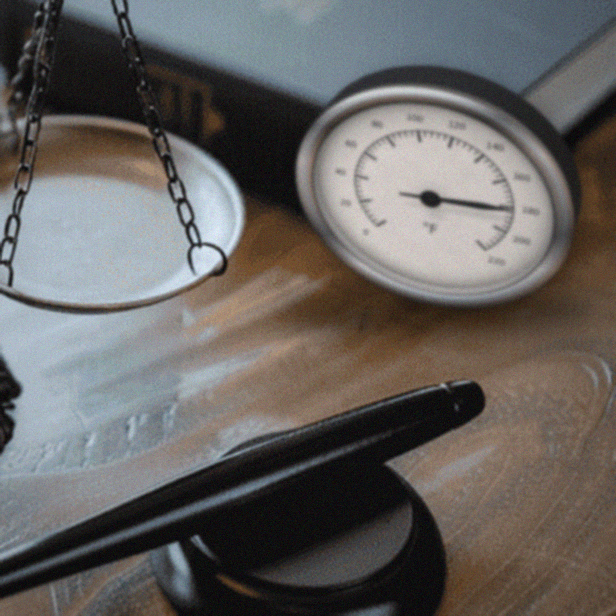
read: 180 °F
